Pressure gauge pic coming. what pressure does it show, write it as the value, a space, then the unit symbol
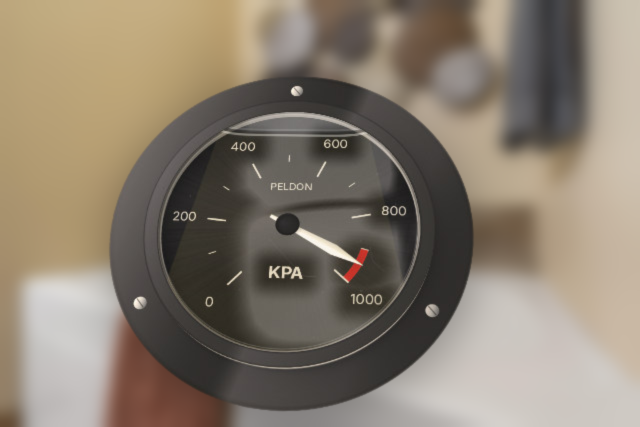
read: 950 kPa
